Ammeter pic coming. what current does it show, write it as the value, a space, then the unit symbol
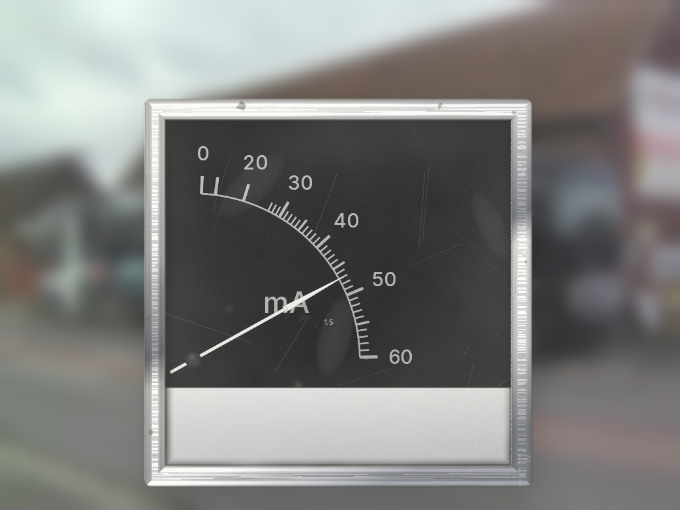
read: 47 mA
